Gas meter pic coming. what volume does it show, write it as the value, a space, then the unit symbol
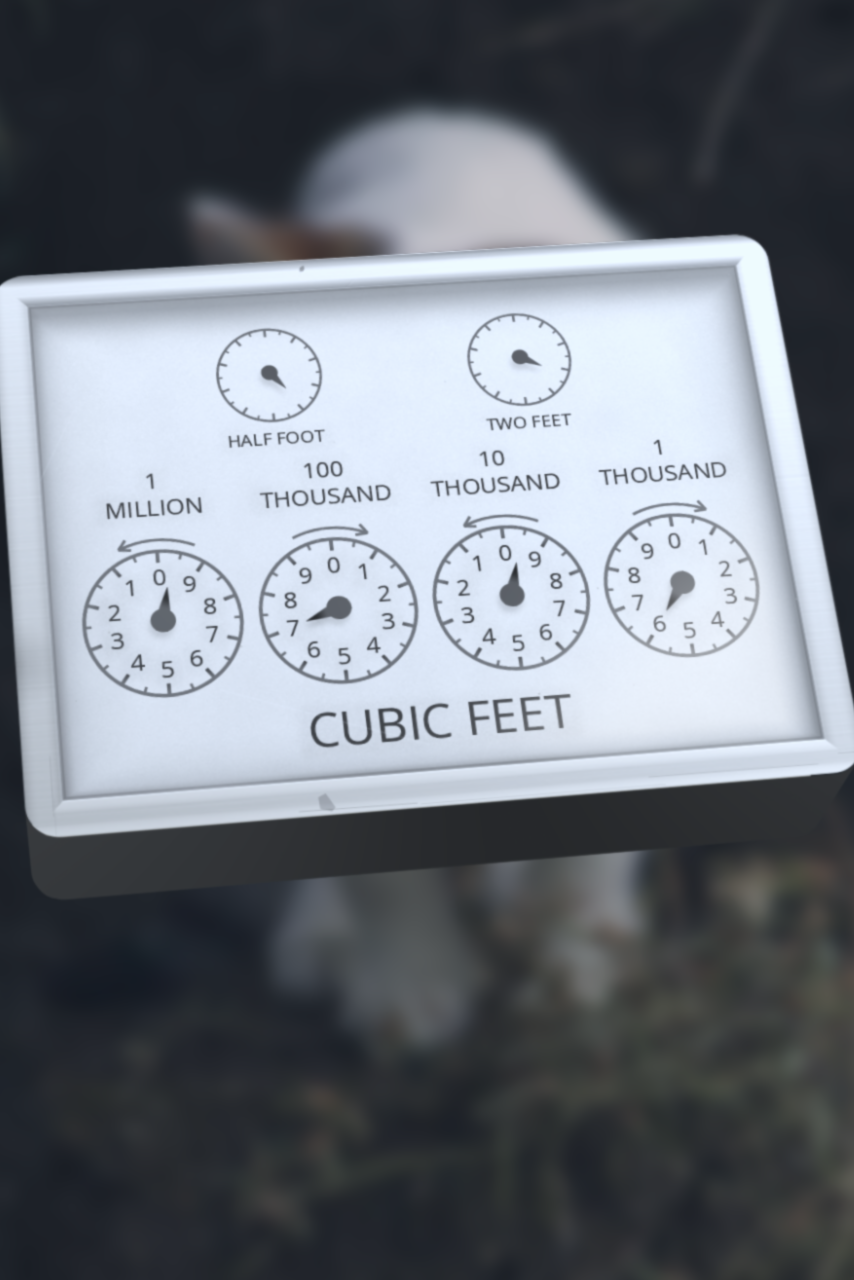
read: 969600 ft³
